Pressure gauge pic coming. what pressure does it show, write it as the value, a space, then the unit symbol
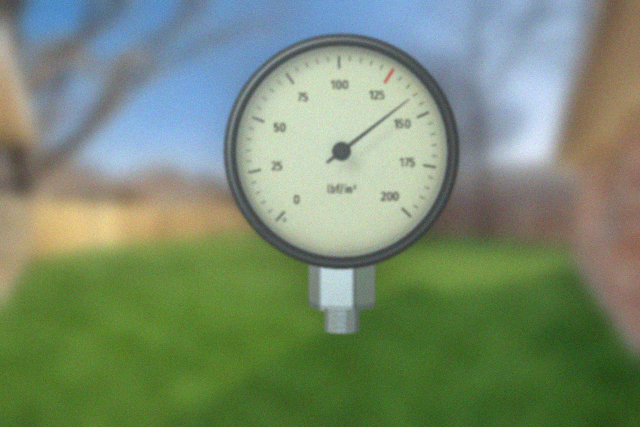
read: 140 psi
